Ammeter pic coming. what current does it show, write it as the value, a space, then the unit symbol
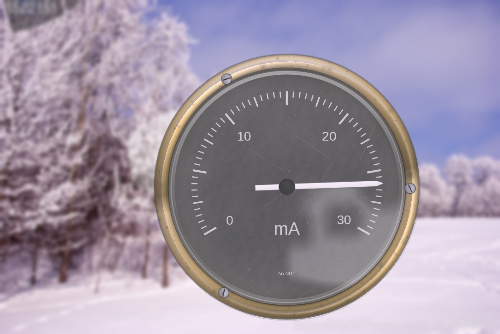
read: 26 mA
